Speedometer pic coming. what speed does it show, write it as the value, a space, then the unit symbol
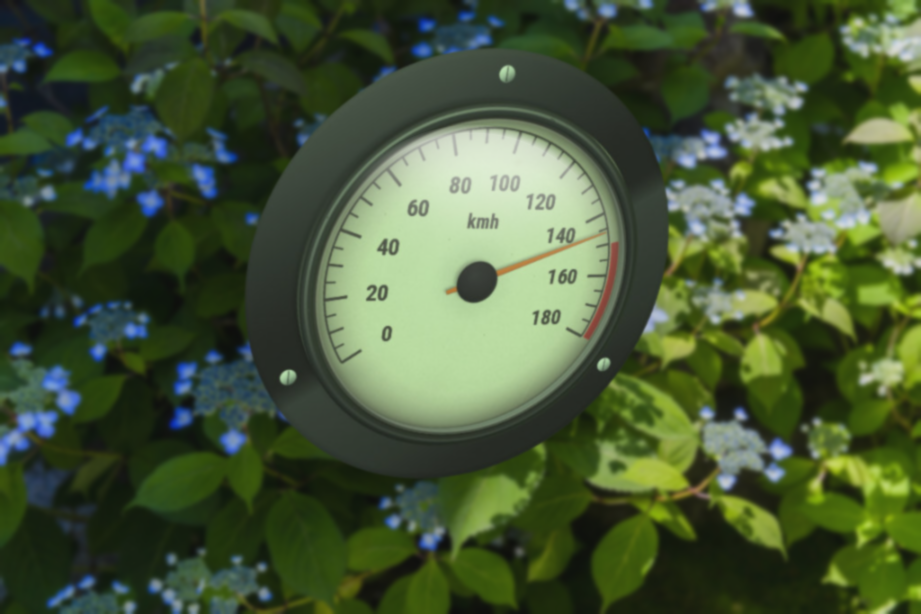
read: 145 km/h
